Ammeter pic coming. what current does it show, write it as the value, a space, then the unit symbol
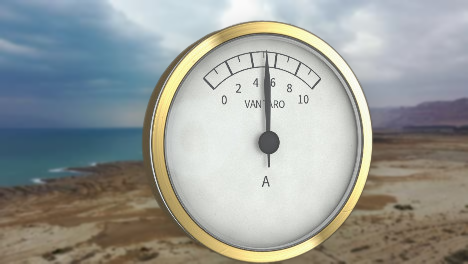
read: 5 A
